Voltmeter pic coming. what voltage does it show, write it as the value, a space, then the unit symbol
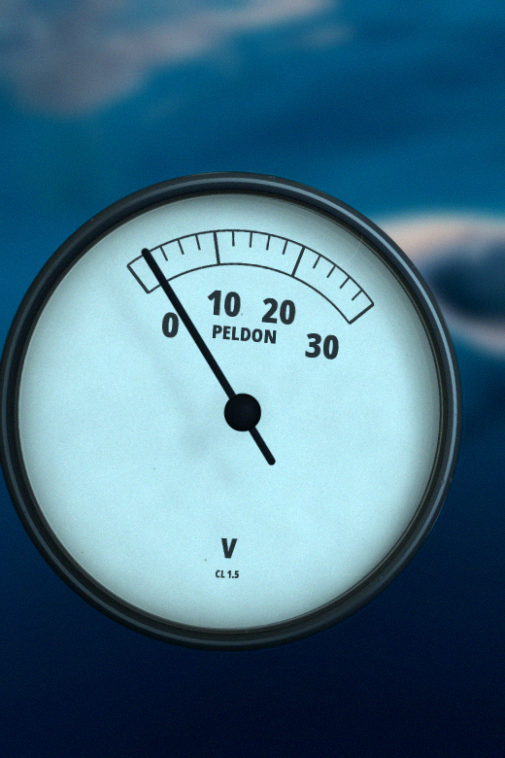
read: 2 V
